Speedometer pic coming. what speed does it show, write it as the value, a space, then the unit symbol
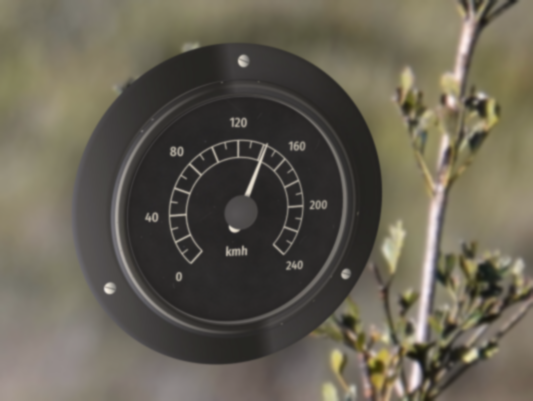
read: 140 km/h
